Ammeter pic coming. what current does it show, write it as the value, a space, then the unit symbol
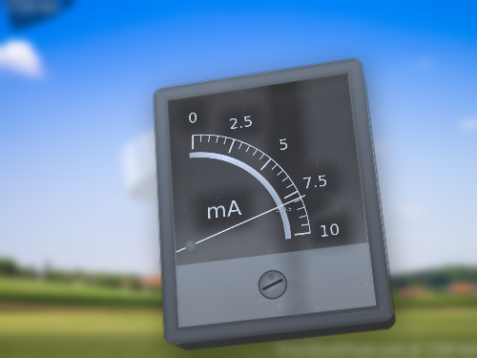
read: 8 mA
